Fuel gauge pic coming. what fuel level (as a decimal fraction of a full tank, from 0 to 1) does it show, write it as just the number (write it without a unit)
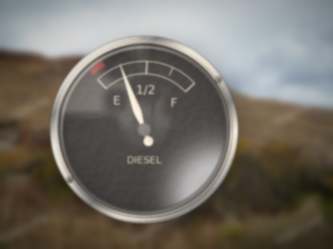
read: 0.25
